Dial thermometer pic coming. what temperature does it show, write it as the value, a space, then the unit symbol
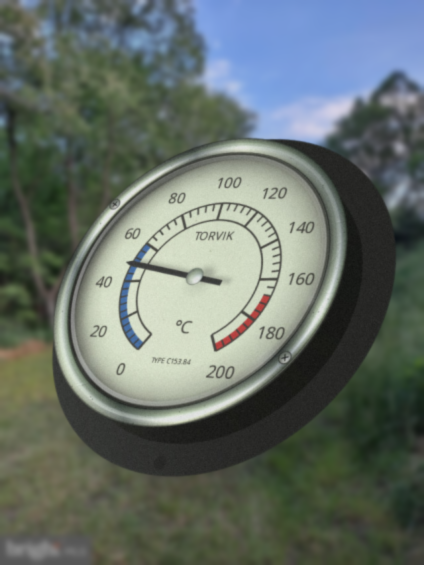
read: 48 °C
